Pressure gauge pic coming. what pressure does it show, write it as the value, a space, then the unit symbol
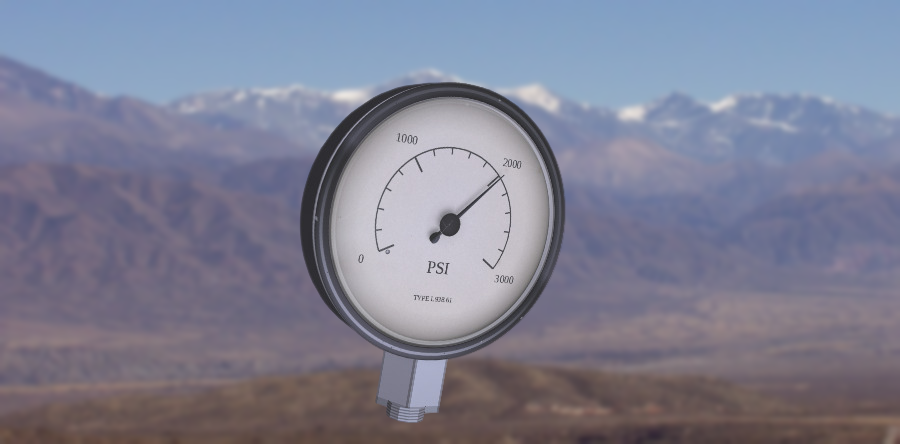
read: 2000 psi
